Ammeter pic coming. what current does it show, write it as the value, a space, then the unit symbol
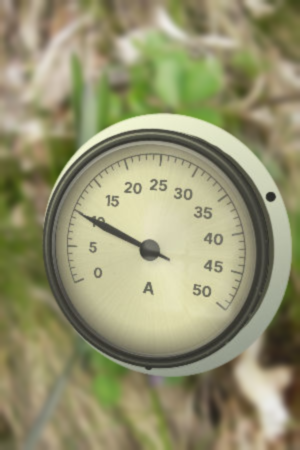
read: 10 A
